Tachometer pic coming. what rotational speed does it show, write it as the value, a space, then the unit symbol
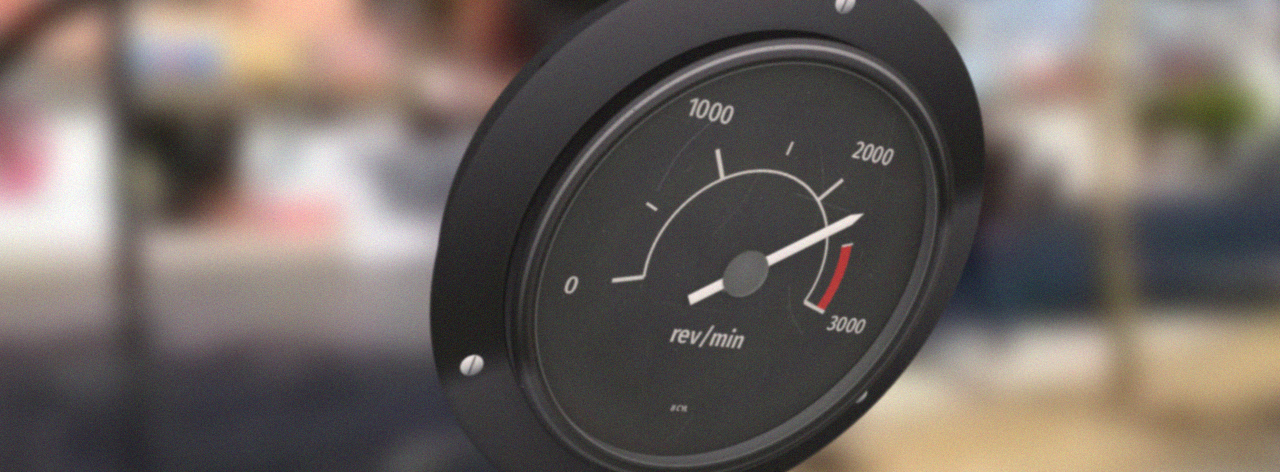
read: 2250 rpm
